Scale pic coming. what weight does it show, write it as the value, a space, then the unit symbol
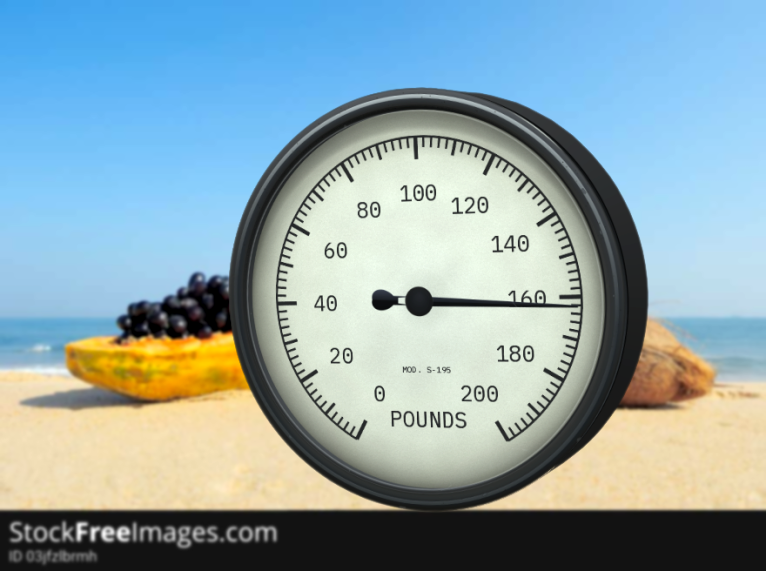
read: 162 lb
